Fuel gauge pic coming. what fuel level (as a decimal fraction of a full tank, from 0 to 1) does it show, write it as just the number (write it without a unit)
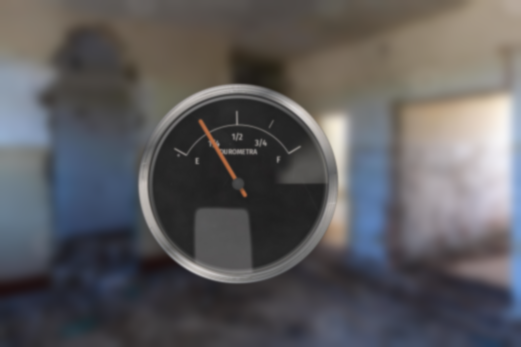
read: 0.25
